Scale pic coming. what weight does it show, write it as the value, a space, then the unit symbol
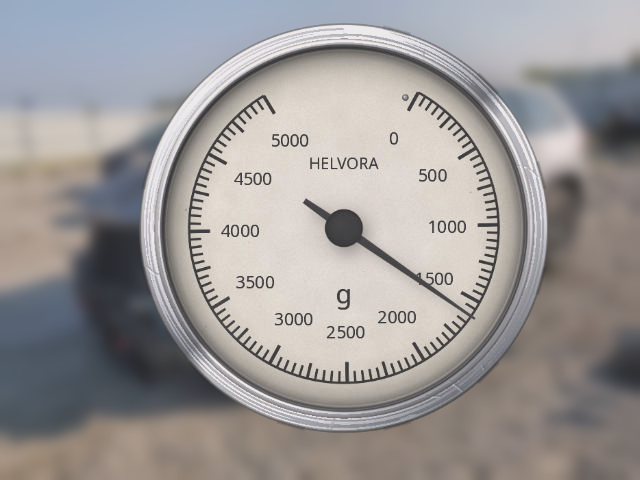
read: 1600 g
